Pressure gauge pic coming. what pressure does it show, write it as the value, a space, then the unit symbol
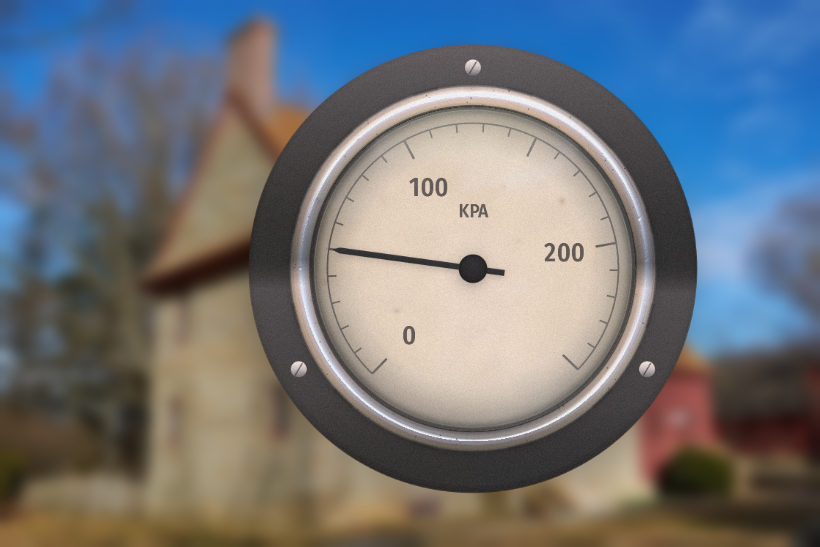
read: 50 kPa
